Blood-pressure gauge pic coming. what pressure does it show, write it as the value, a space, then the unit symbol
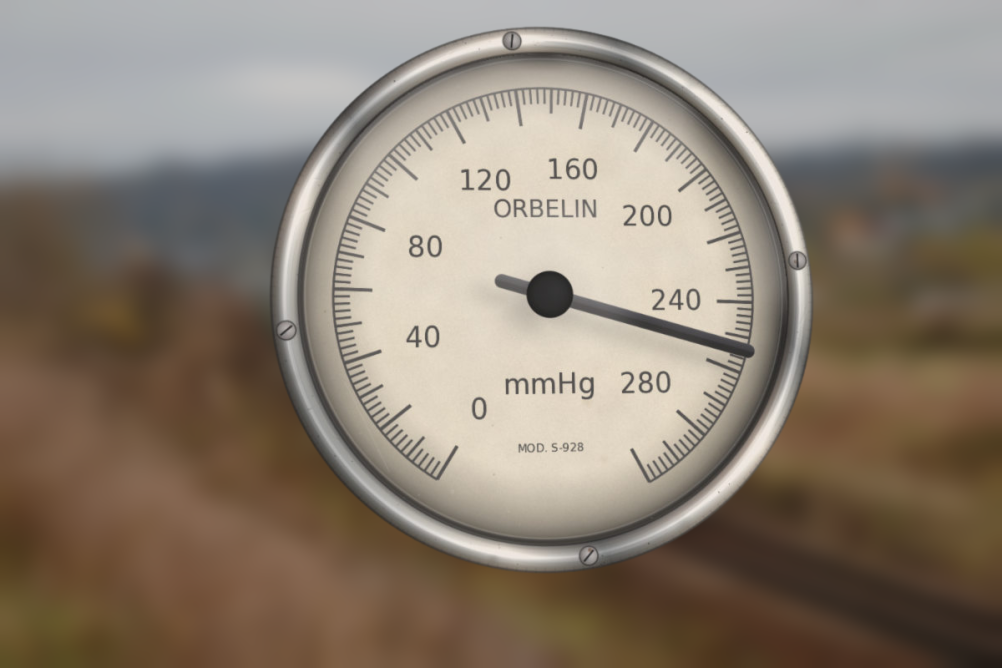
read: 254 mmHg
